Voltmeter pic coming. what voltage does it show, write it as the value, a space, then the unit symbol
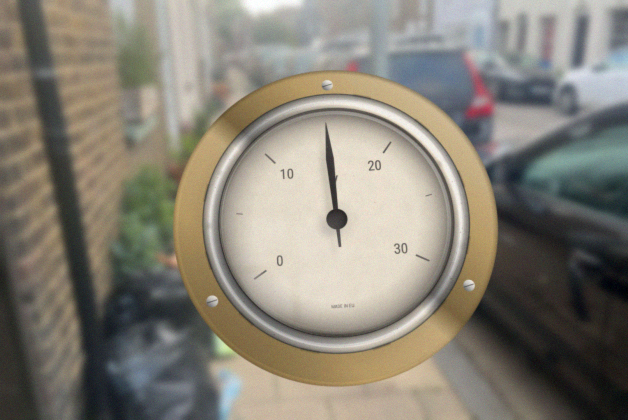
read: 15 V
